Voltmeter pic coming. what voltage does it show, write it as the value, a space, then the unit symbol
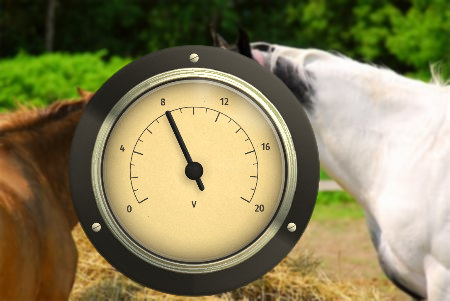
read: 8 V
